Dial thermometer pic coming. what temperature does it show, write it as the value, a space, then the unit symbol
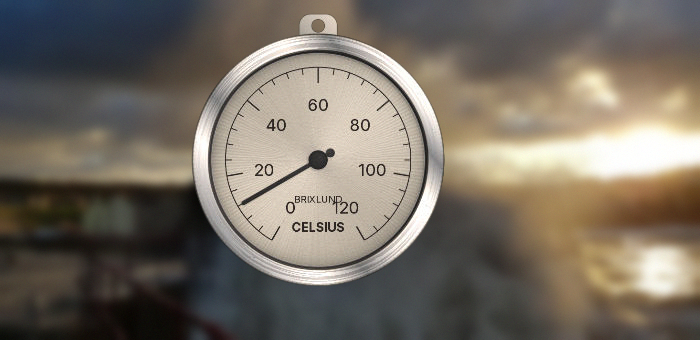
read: 12 °C
